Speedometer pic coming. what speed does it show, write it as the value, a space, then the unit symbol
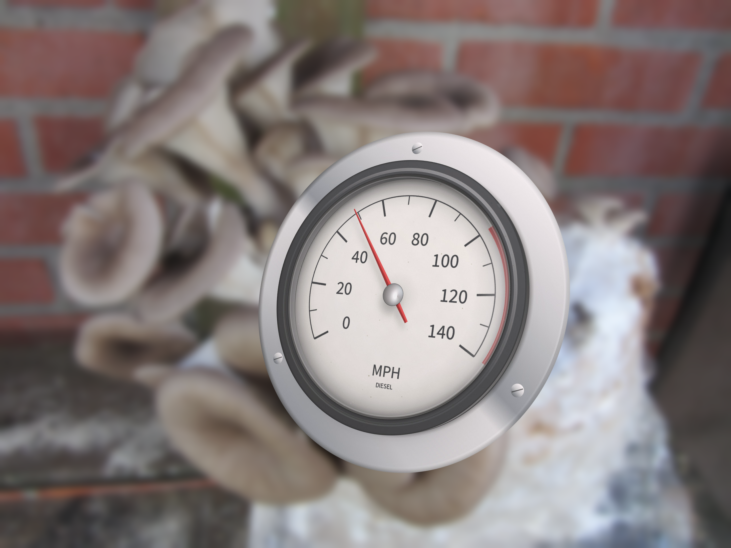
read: 50 mph
